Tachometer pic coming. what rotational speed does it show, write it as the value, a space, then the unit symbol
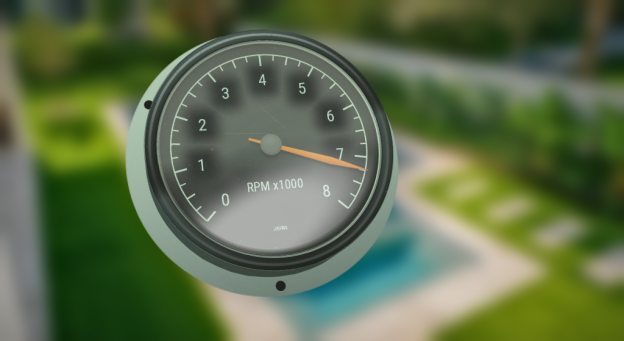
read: 7250 rpm
